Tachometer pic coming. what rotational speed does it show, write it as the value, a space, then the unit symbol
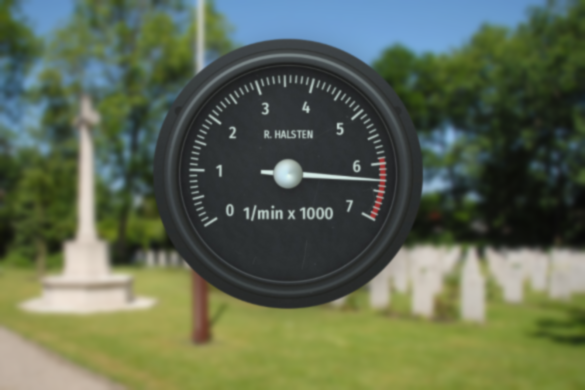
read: 6300 rpm
